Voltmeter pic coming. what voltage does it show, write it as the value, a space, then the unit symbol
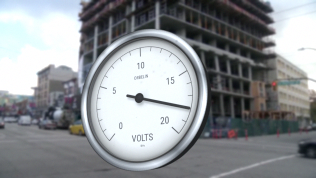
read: 18 V
